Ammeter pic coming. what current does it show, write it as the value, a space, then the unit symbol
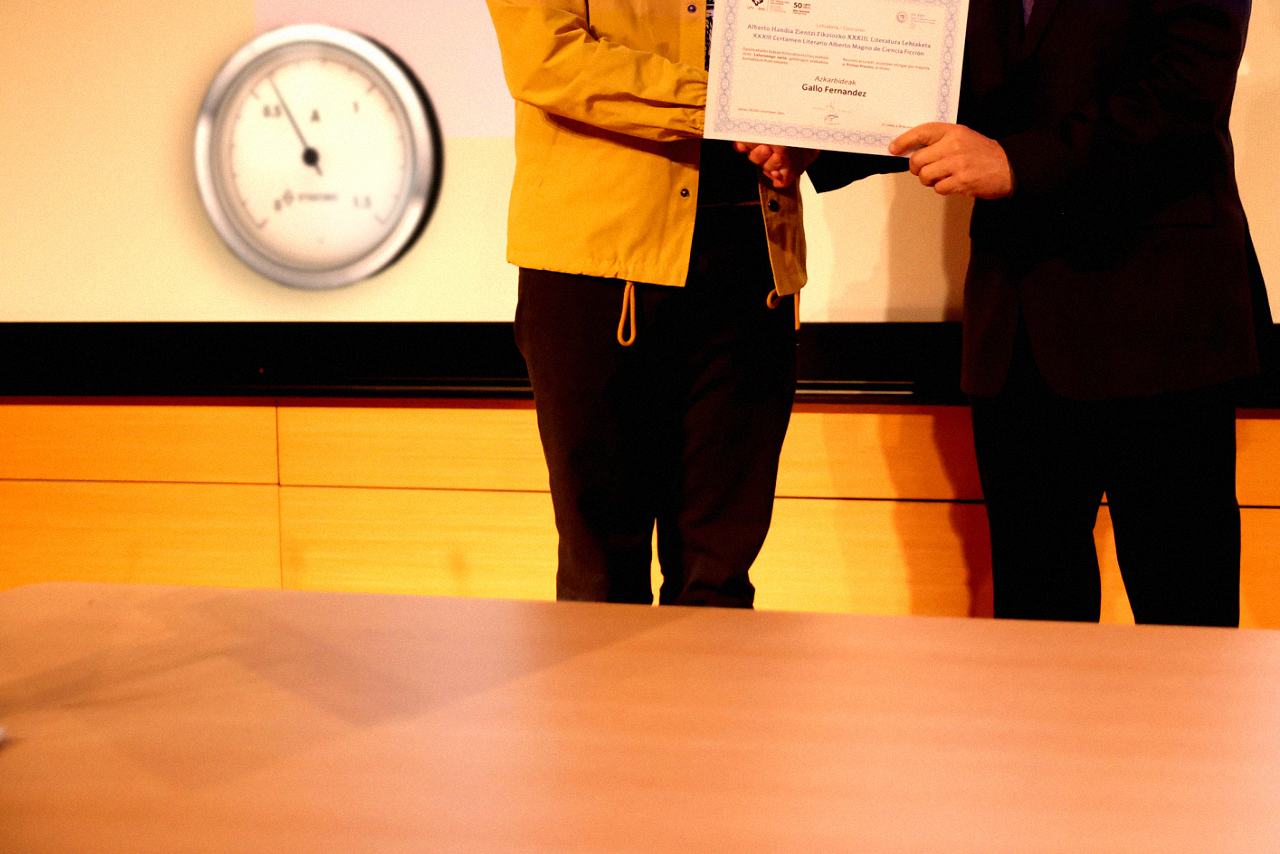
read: 0.6 A
